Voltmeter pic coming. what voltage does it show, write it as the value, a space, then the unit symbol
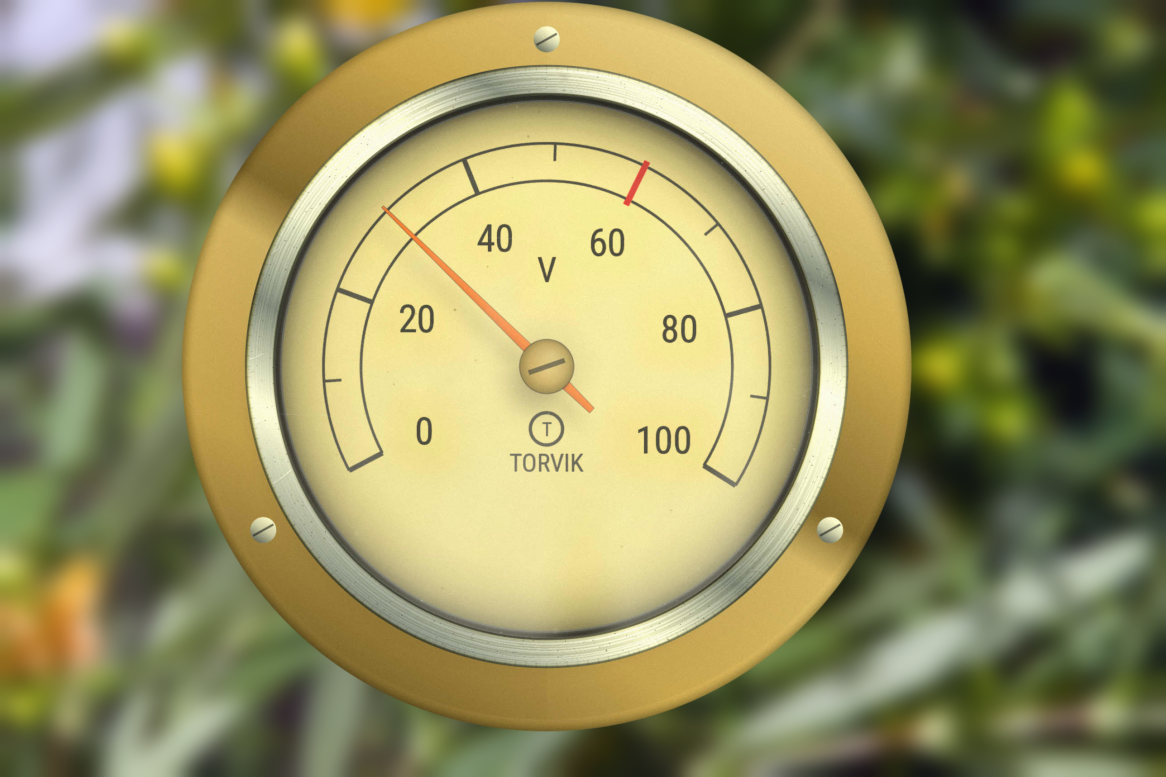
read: 30 V
